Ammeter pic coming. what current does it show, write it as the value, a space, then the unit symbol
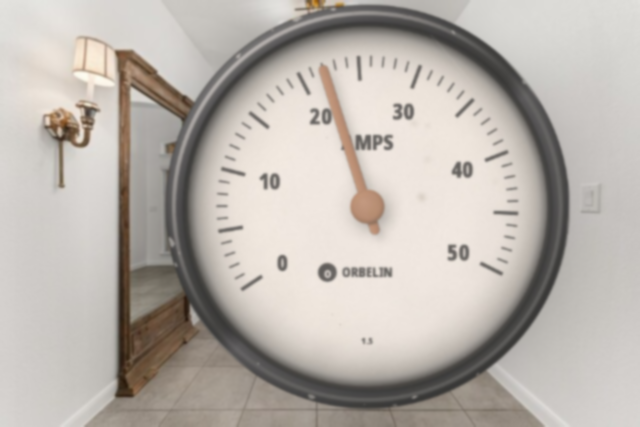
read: 22 A
